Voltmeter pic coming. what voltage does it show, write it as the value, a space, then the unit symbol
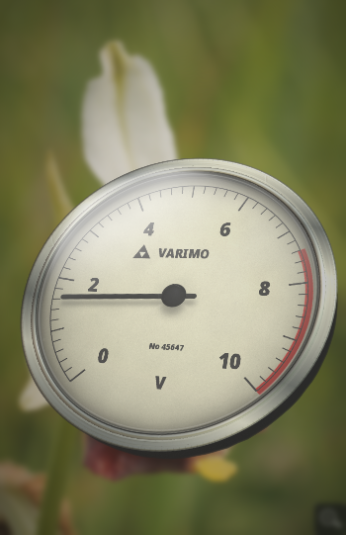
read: 1.6 V
